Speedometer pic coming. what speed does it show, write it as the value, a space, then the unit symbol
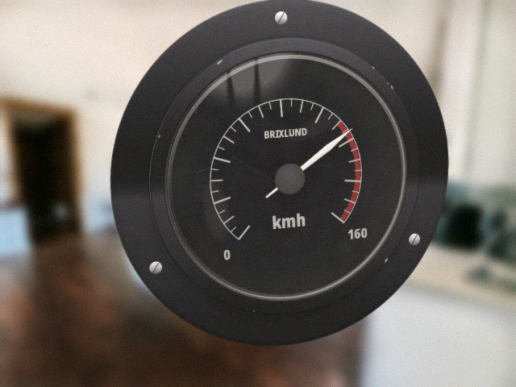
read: 115 km/h
